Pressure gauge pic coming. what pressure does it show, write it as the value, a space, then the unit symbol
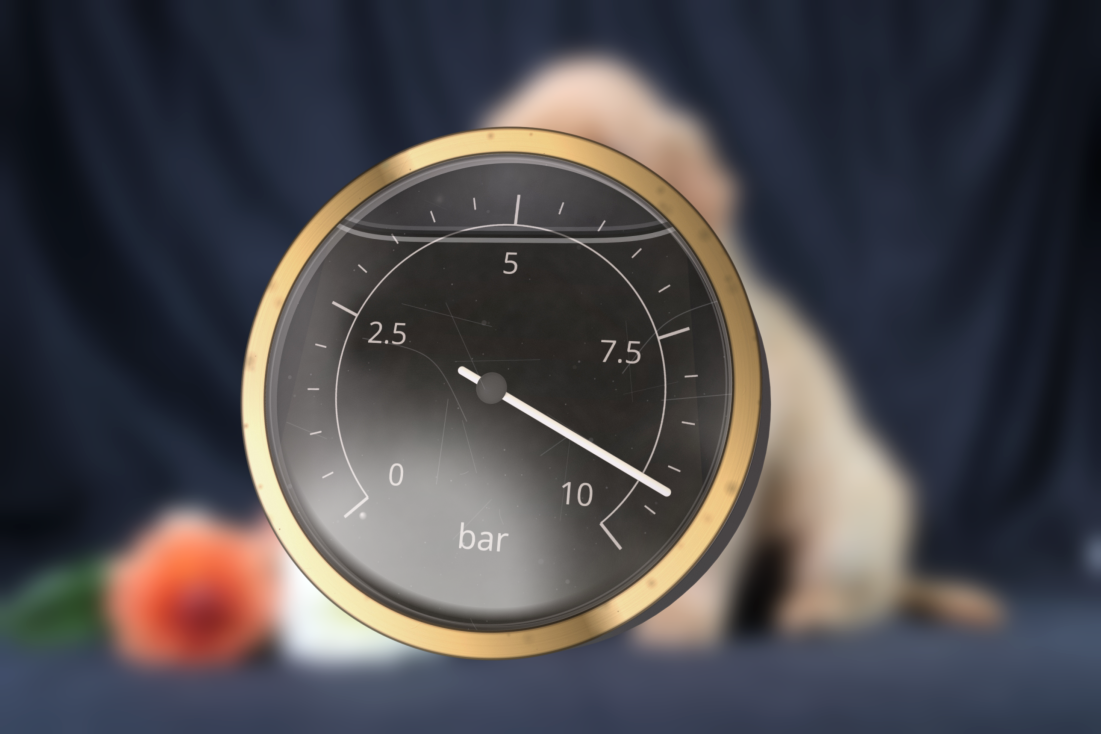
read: 9.25 bar
